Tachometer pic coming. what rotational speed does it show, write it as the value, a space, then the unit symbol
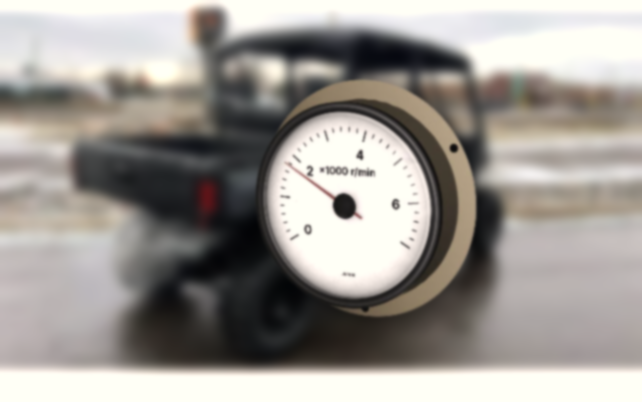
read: 1800 rpm
